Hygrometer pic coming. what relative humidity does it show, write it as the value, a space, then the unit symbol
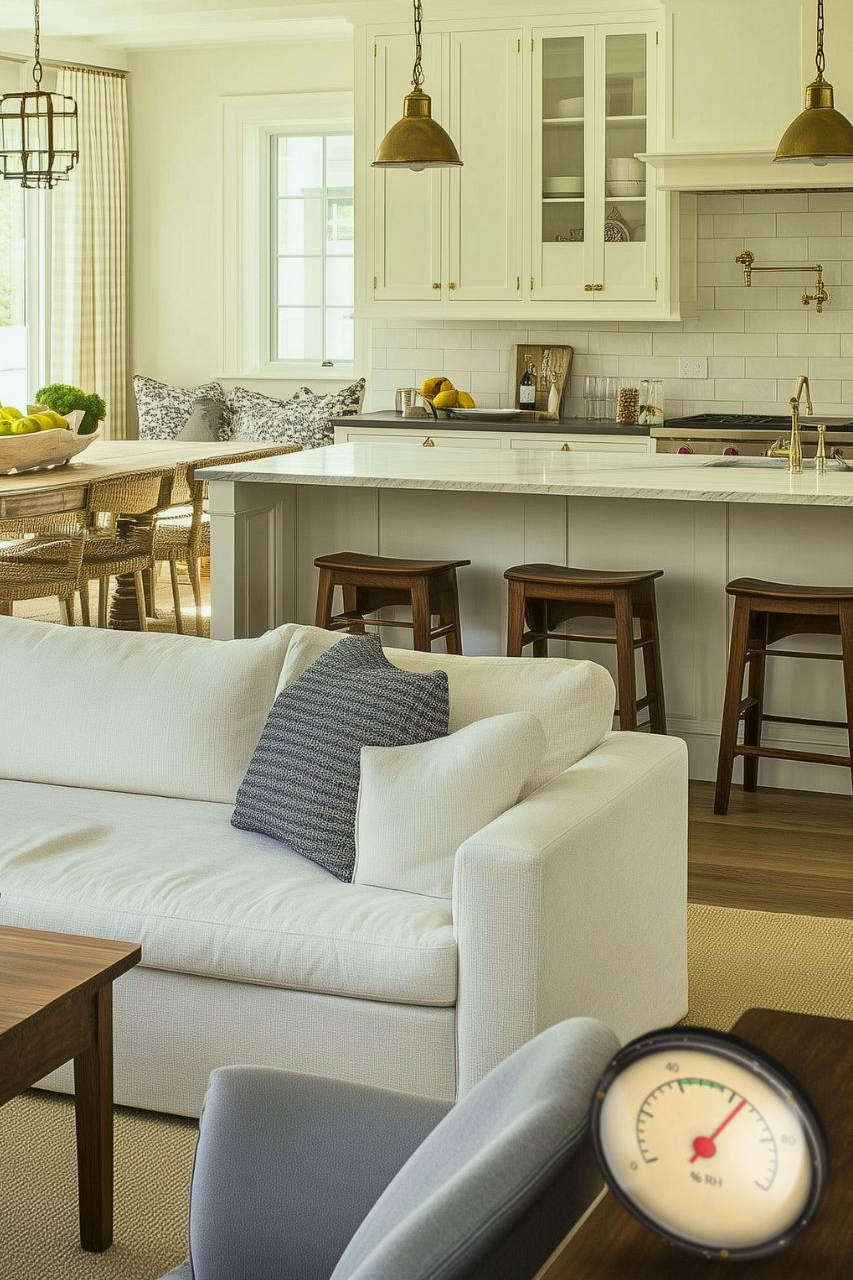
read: 64 %
